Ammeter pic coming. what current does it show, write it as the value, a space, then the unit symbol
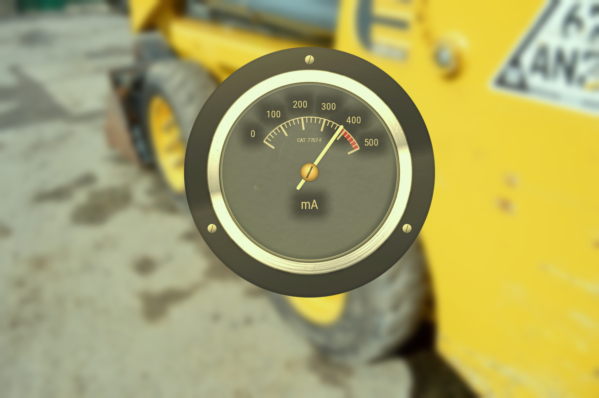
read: 380 mA
